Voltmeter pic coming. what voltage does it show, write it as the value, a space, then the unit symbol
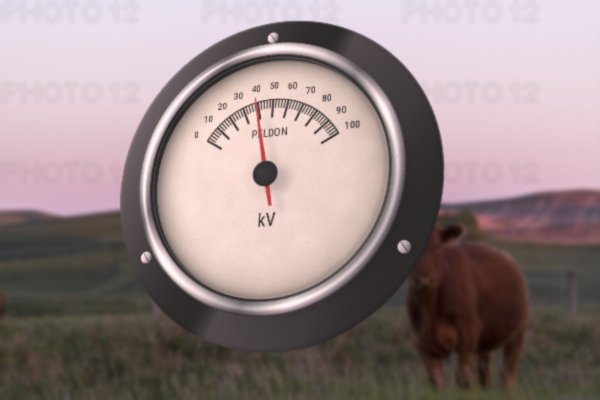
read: 40 kV
